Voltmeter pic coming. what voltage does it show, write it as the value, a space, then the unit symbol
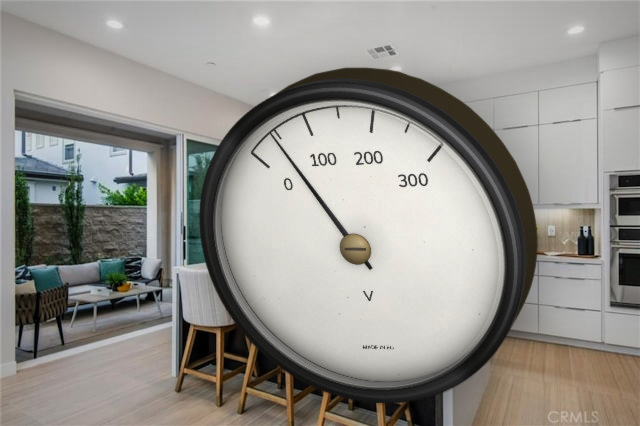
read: 50 V
